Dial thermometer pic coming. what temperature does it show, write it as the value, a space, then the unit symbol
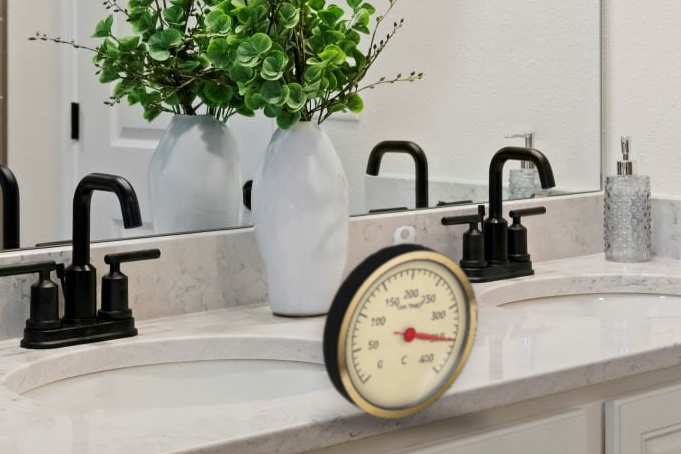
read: 350 °C
